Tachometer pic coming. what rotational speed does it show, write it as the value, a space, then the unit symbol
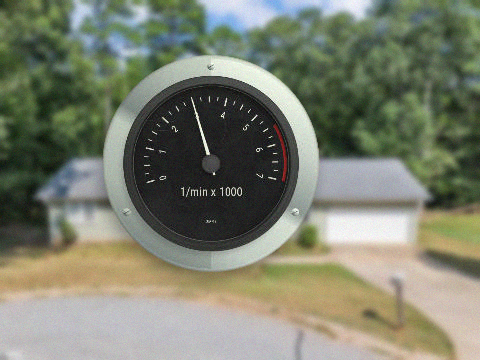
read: 3000 rpm
